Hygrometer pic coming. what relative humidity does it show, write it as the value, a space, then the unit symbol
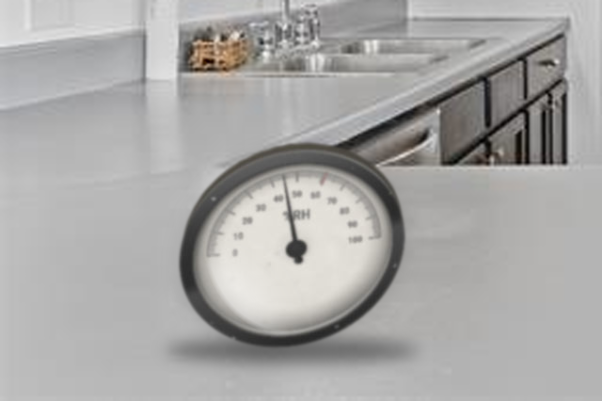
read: 45 %
